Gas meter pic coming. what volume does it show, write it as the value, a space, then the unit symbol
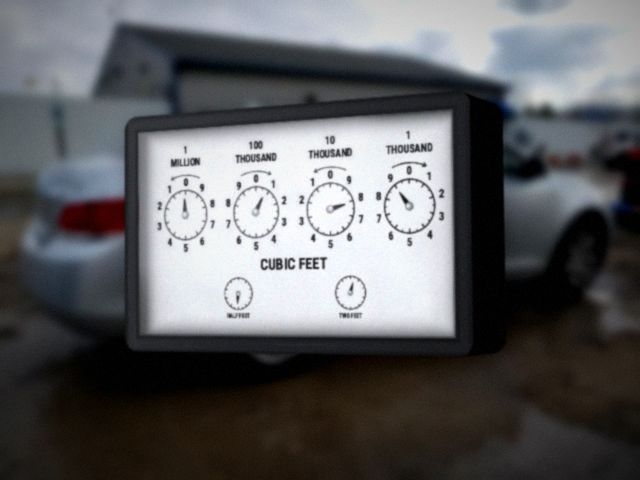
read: 7900 ft³
